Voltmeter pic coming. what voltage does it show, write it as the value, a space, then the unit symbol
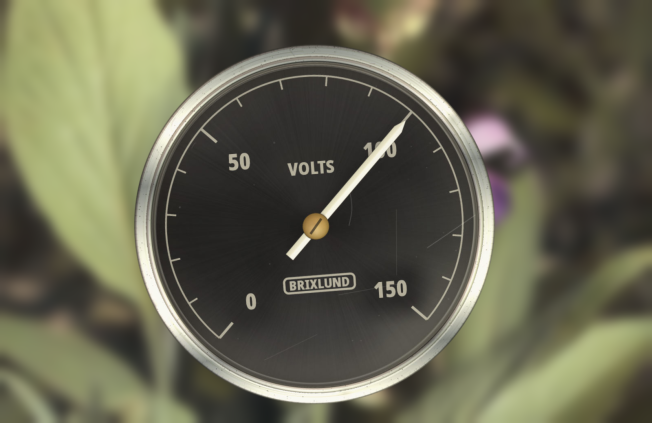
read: 100 V
